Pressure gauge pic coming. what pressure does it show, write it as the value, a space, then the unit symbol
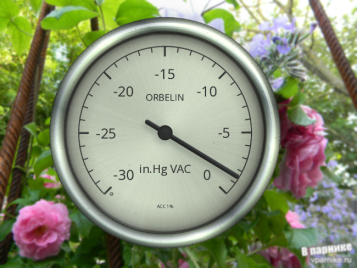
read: -1.5 inHg
